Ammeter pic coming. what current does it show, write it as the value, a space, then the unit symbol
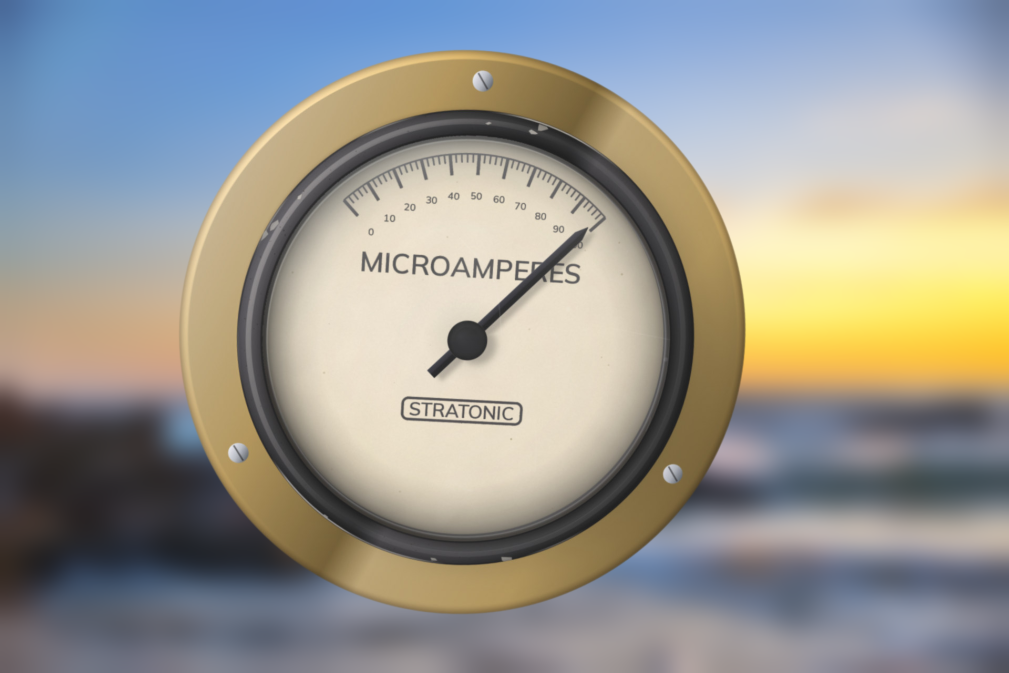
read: 98 µA
